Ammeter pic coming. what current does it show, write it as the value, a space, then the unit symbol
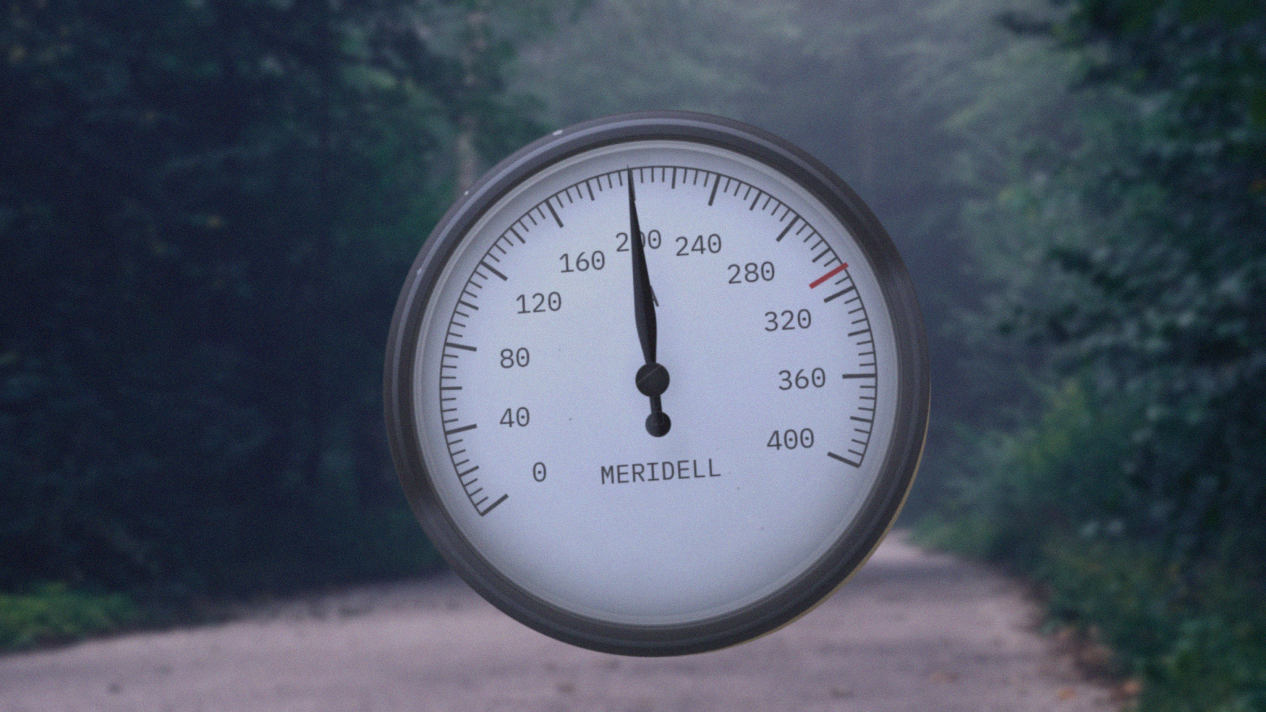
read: 200 A
